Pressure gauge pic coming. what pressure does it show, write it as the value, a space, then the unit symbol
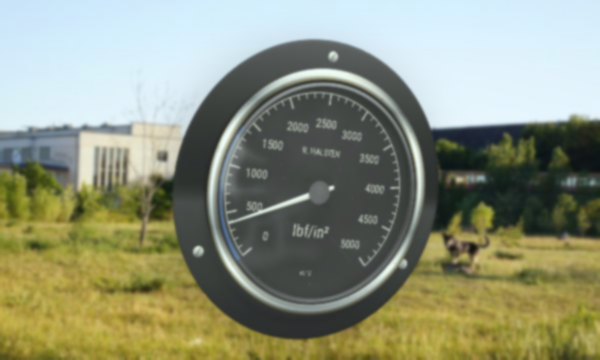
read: 400 psi
